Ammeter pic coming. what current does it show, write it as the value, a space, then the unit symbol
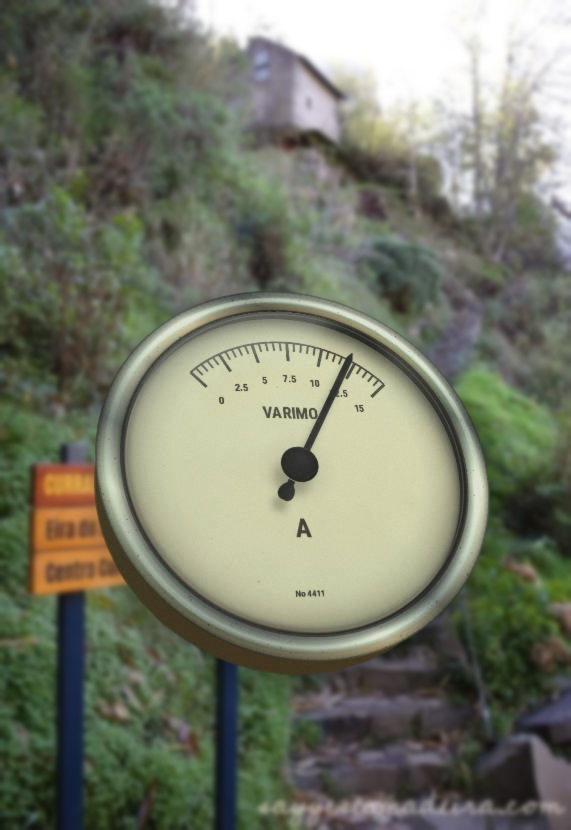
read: 12 A
